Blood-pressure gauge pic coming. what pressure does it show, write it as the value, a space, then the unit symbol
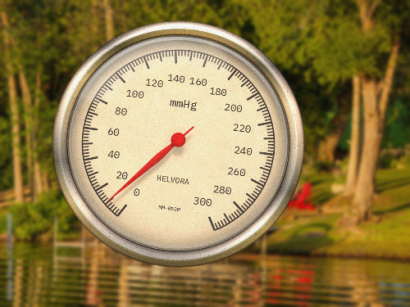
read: 10 mmHg
